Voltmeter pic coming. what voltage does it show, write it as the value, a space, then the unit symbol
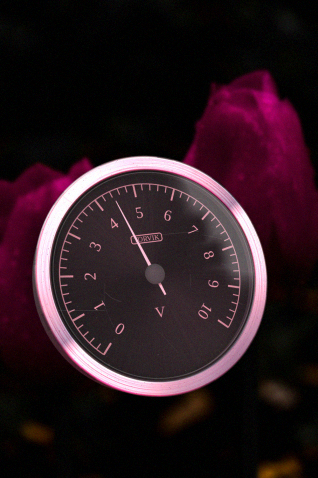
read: 4.4 V
